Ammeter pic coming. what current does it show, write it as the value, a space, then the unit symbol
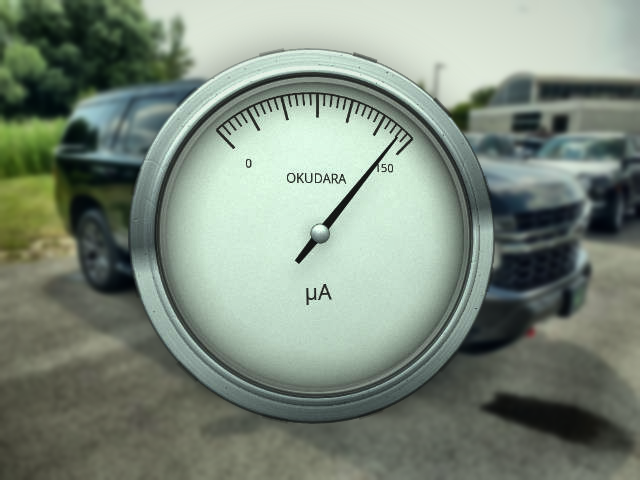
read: 140 µA
